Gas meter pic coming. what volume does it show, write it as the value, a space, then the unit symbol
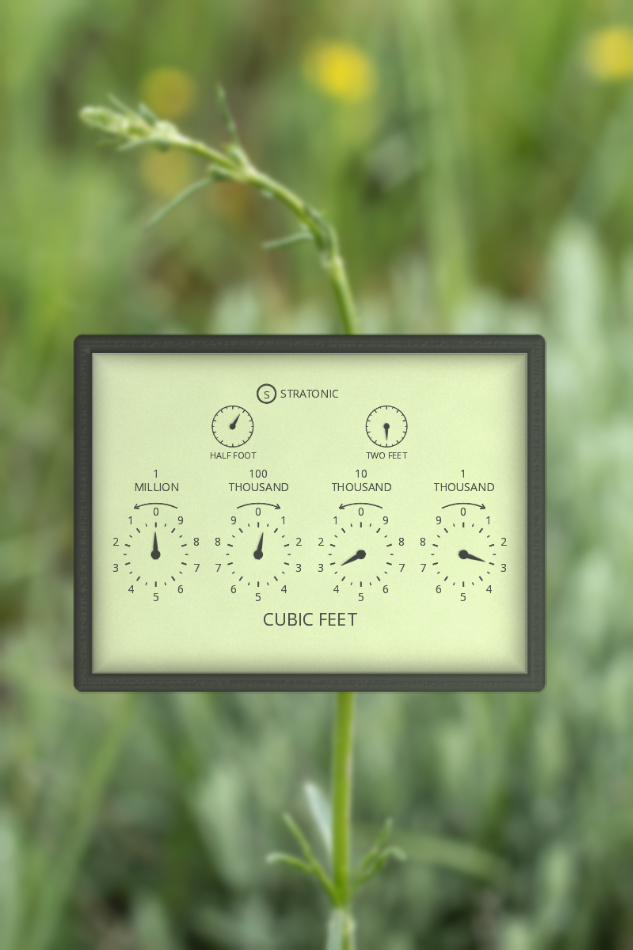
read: 3300 ft³
